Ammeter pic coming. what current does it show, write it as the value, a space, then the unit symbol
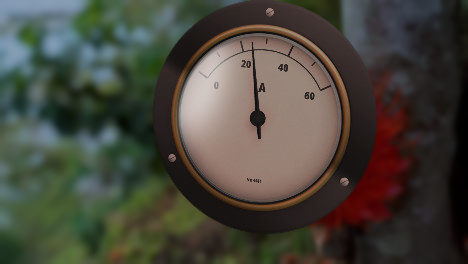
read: 25 A
